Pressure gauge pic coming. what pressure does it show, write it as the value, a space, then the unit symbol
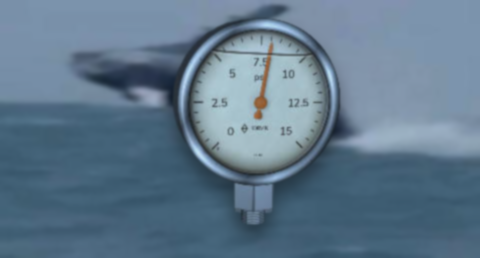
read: 8 psi
